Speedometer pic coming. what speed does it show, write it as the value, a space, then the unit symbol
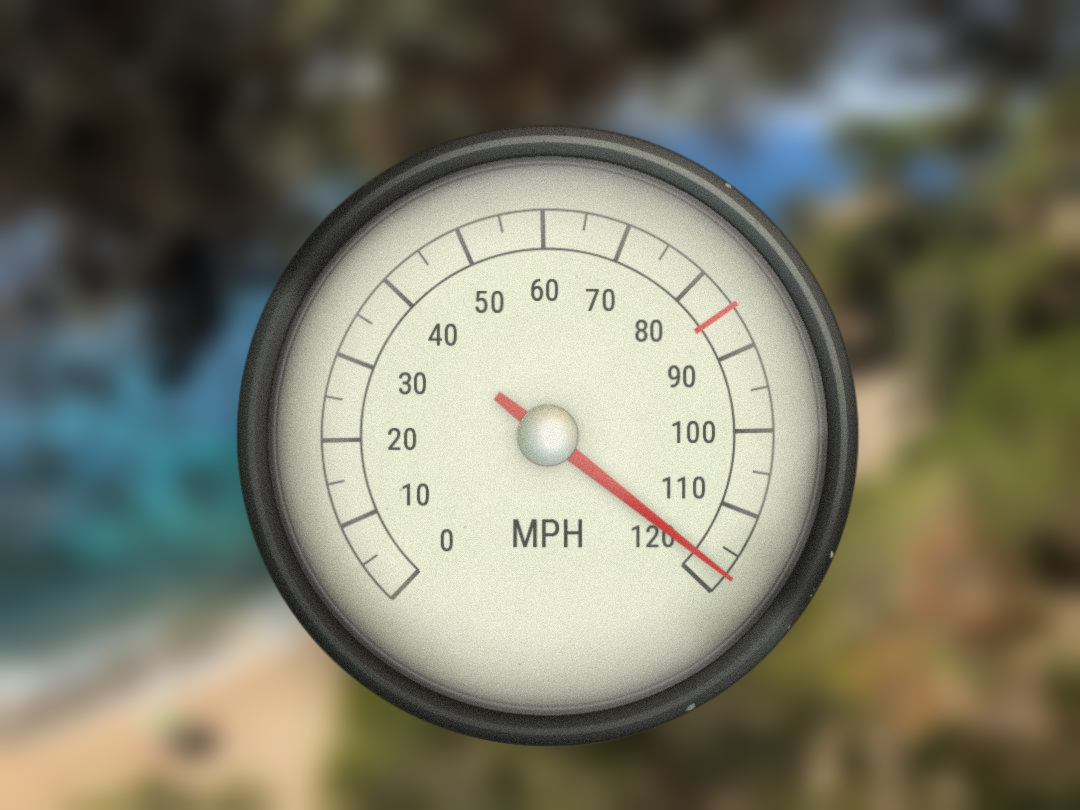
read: 117.5 mph
